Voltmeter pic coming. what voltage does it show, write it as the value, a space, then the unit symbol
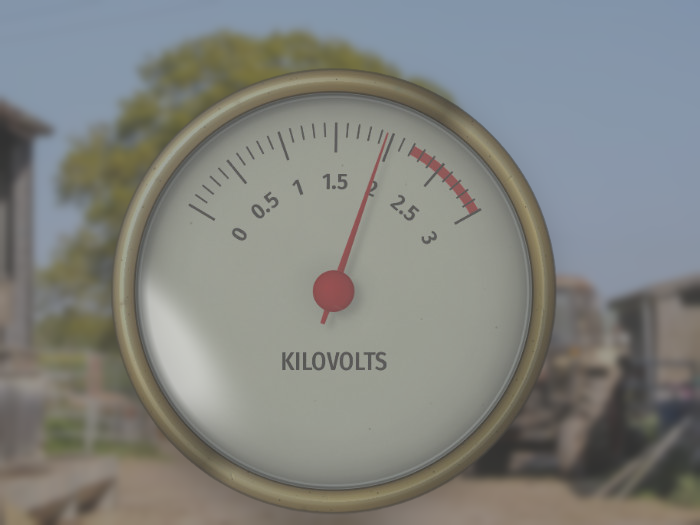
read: 1.95 kV
